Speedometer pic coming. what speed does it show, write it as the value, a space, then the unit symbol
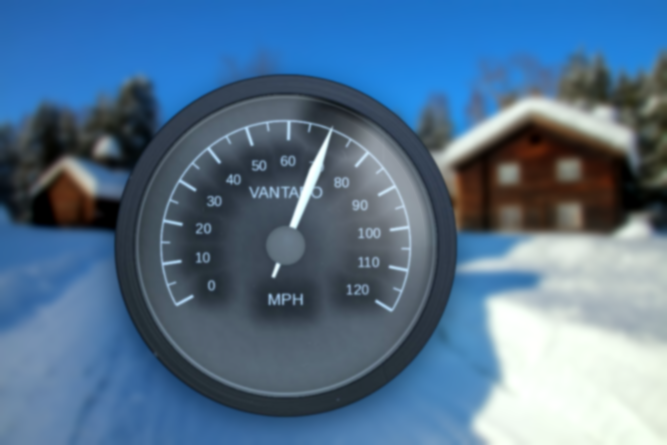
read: 70 mph
